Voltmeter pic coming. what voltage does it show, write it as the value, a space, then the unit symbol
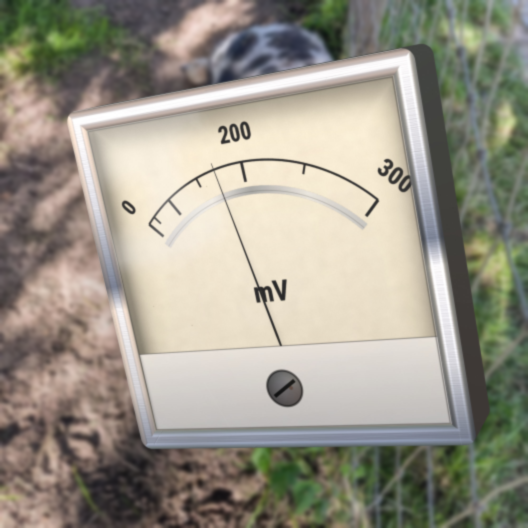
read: 175 mV
